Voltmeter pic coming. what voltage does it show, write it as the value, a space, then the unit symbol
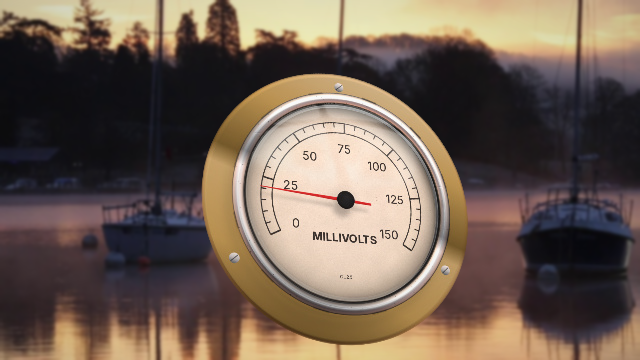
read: 20 mV
